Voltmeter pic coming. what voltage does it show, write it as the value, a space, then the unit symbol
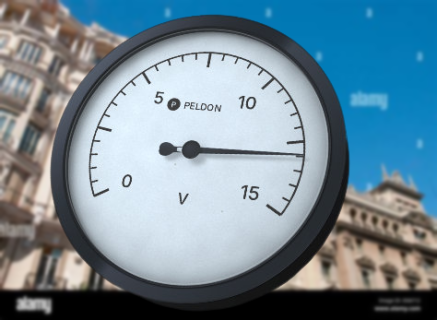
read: 13 V
